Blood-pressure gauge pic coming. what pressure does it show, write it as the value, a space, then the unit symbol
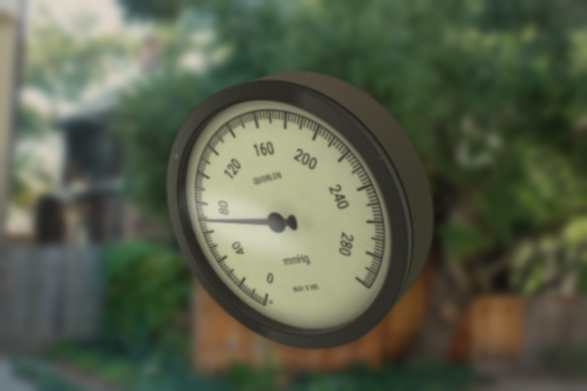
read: 70 mmHg
